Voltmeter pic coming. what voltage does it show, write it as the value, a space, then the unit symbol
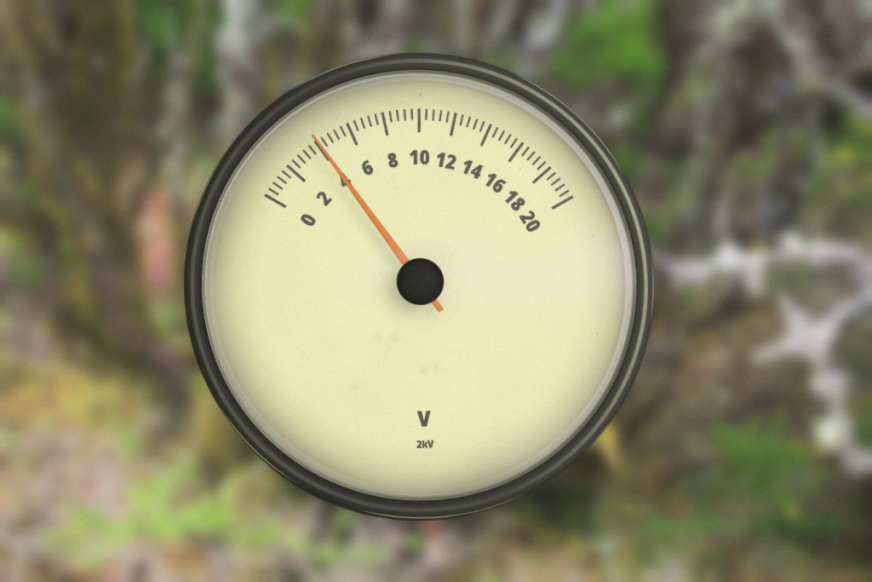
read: 4 V
